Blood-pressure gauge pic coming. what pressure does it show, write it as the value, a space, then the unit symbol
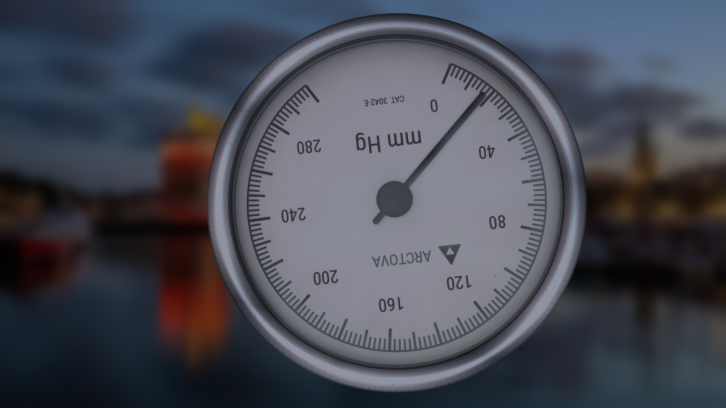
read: 18 mmHg
